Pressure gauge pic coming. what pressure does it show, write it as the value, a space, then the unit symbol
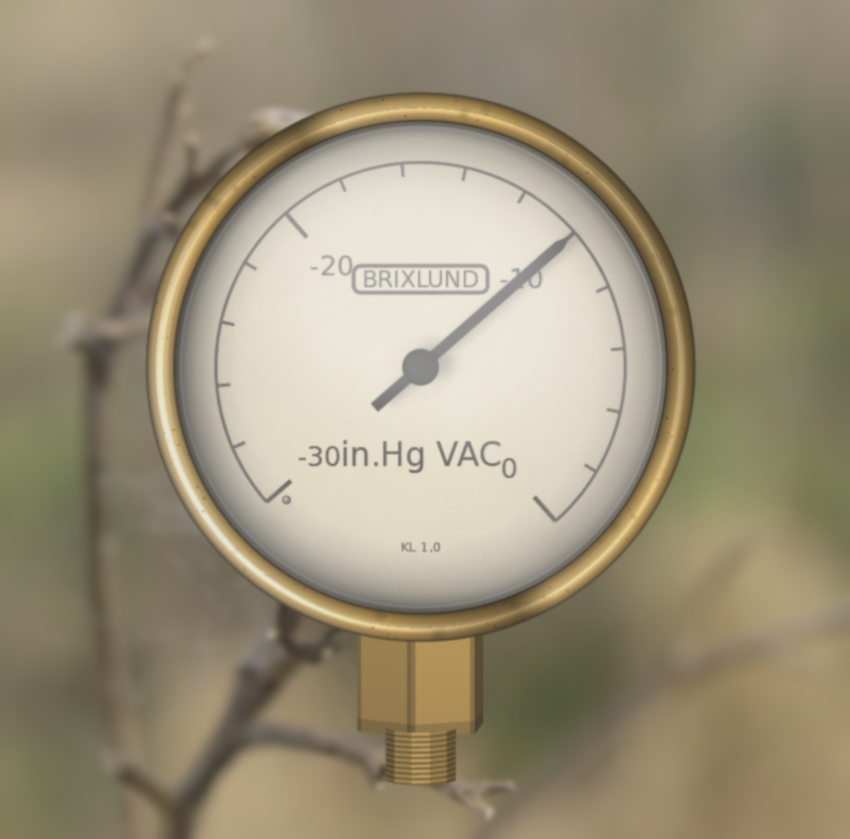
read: -10 inHg
